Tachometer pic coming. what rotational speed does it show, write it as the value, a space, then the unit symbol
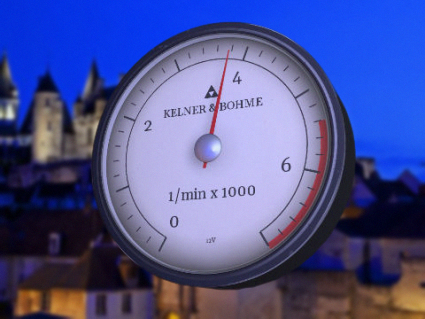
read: 3800 rpm
